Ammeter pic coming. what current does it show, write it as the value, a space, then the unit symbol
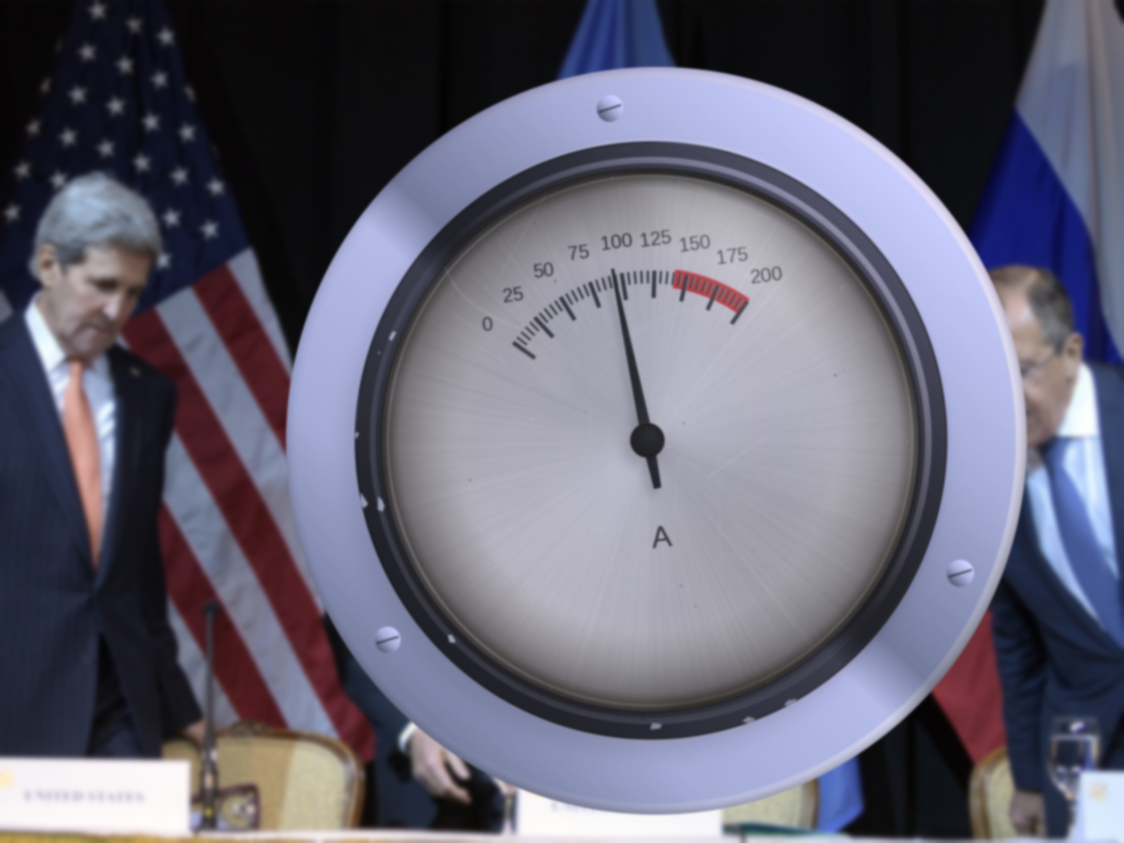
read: 95 A
